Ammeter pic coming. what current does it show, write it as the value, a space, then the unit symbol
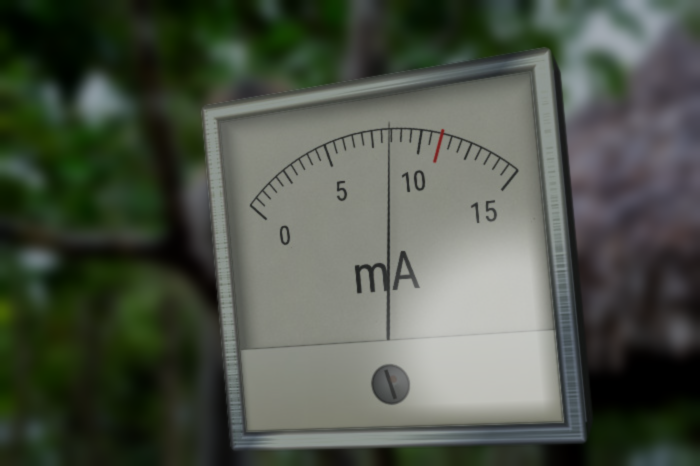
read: 8.5 mA
